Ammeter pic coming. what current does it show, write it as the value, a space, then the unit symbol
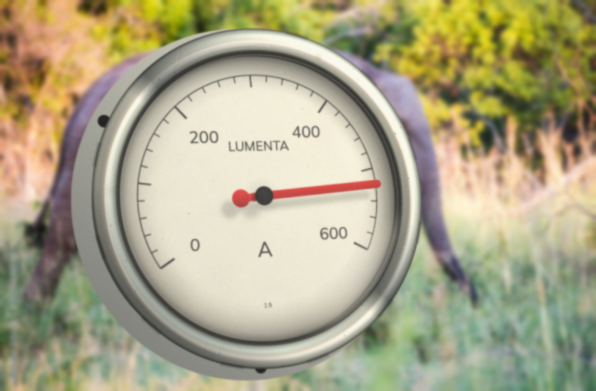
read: 520 A
